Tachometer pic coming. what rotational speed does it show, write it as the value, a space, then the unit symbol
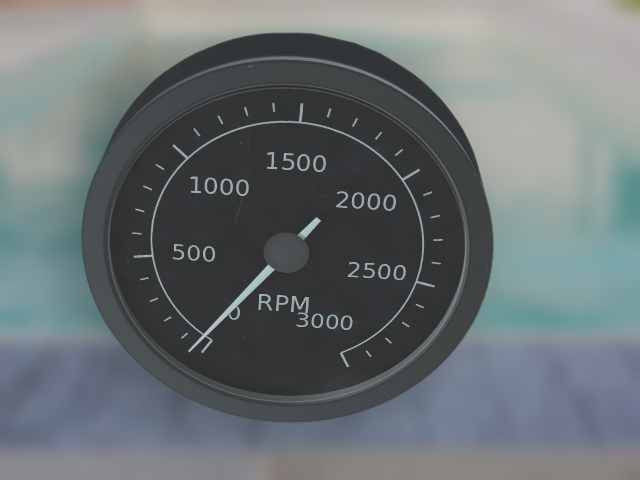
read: 50 rpm
